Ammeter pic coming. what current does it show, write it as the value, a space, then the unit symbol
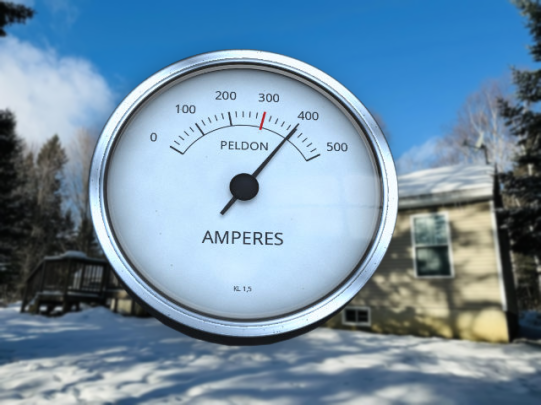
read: 400 A
